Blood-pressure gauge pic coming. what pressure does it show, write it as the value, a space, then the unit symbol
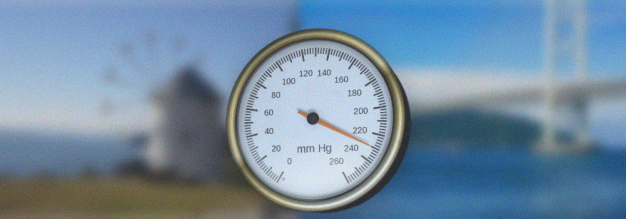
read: 230 mmHg
